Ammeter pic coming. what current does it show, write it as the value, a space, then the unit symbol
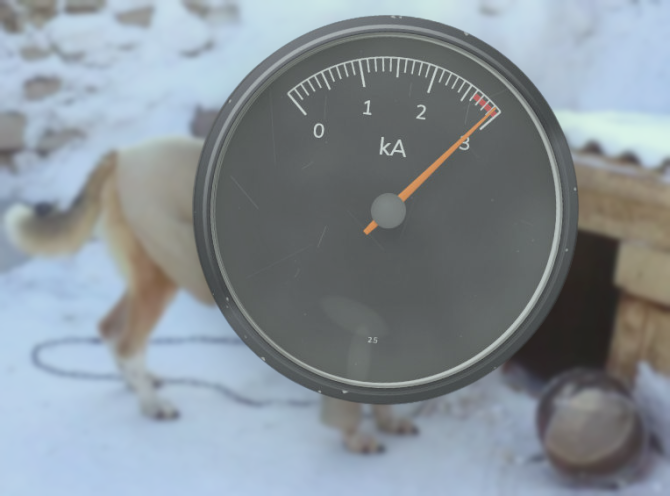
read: 2.9 kA
